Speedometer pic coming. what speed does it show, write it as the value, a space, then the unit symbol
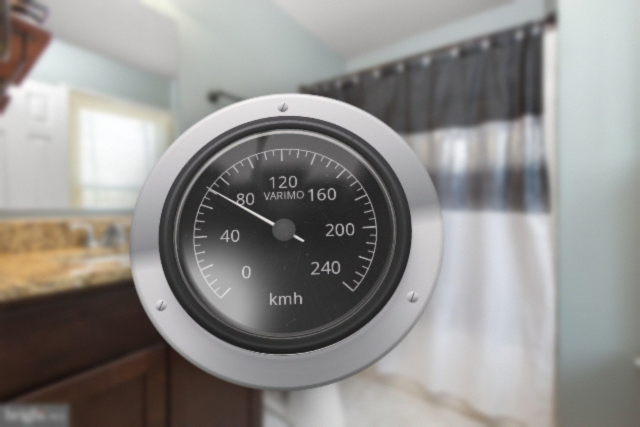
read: 70 km/h
